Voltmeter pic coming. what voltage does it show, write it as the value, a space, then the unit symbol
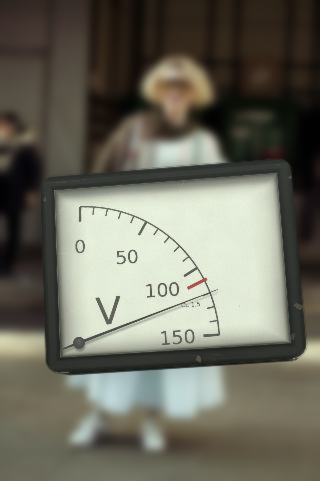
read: 120 V
